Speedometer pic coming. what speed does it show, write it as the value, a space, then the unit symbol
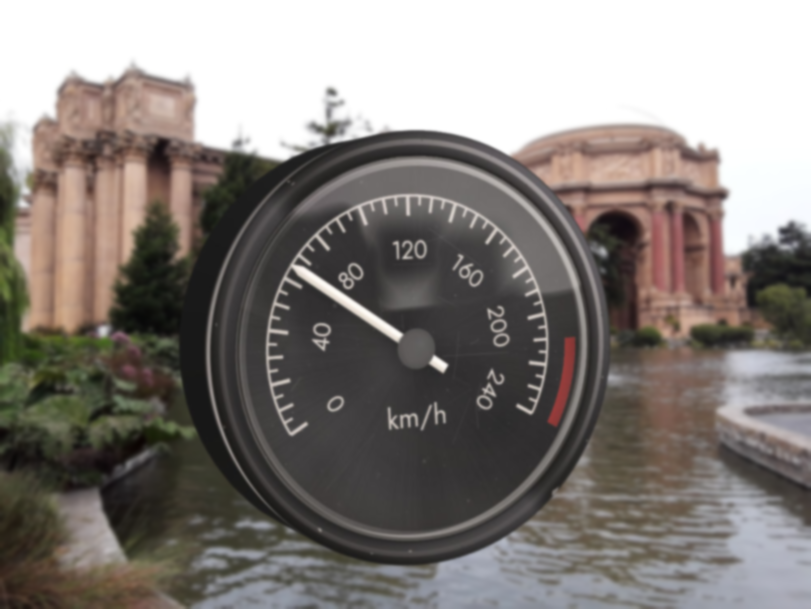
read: 65 km/h
